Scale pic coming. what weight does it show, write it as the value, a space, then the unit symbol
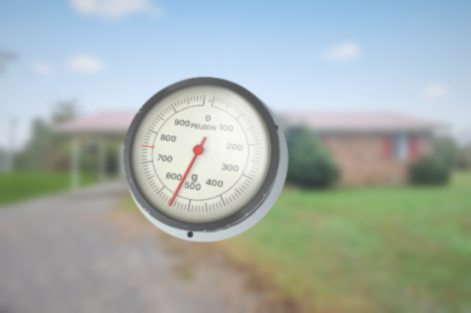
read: 550 g
